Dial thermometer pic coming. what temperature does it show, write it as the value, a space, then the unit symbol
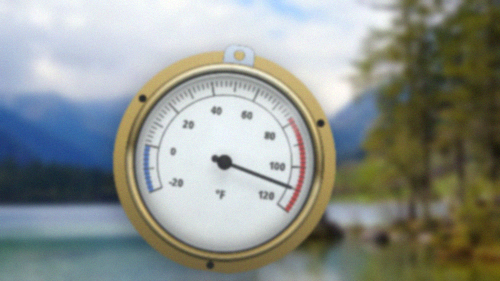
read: 110 °F
